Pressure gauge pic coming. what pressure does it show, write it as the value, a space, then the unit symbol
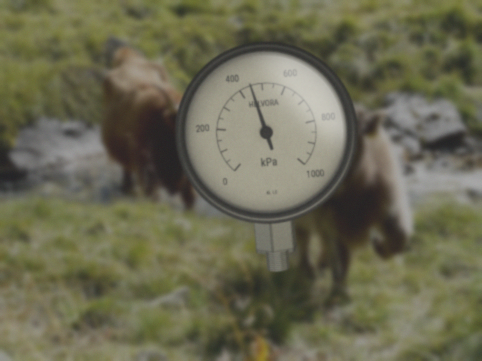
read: 450 kPa
